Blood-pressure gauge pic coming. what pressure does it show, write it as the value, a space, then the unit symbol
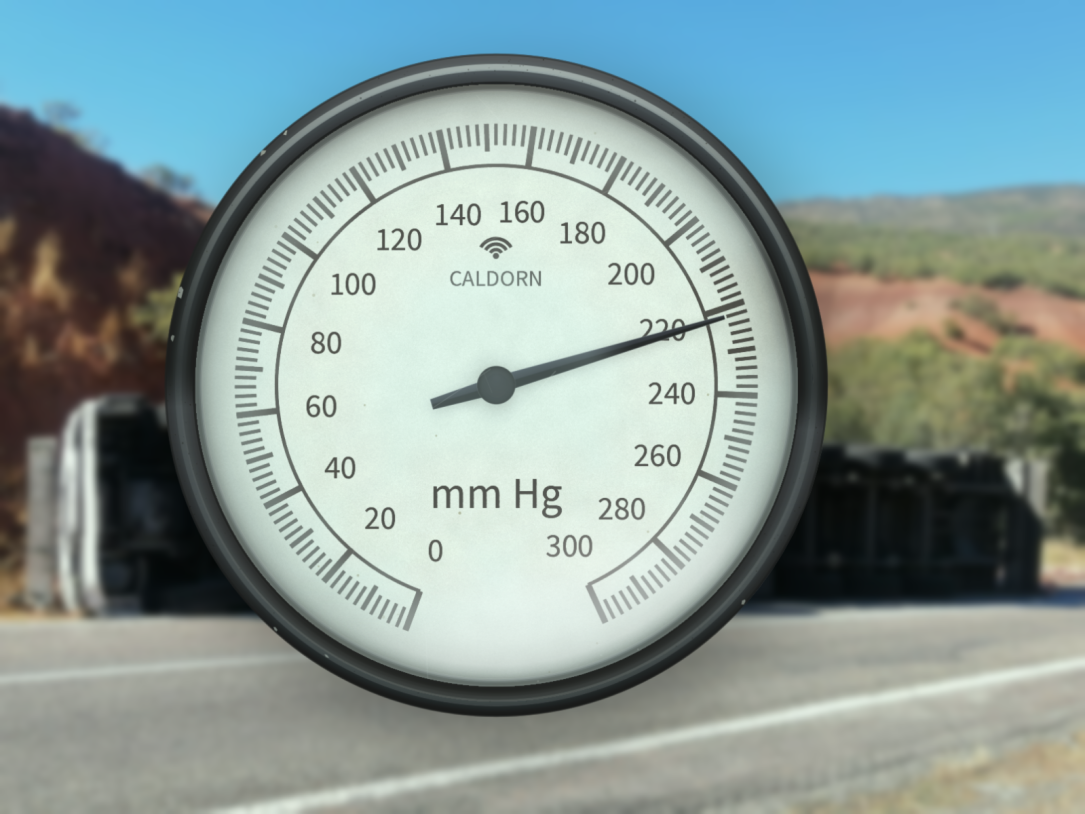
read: 222 mmHg
